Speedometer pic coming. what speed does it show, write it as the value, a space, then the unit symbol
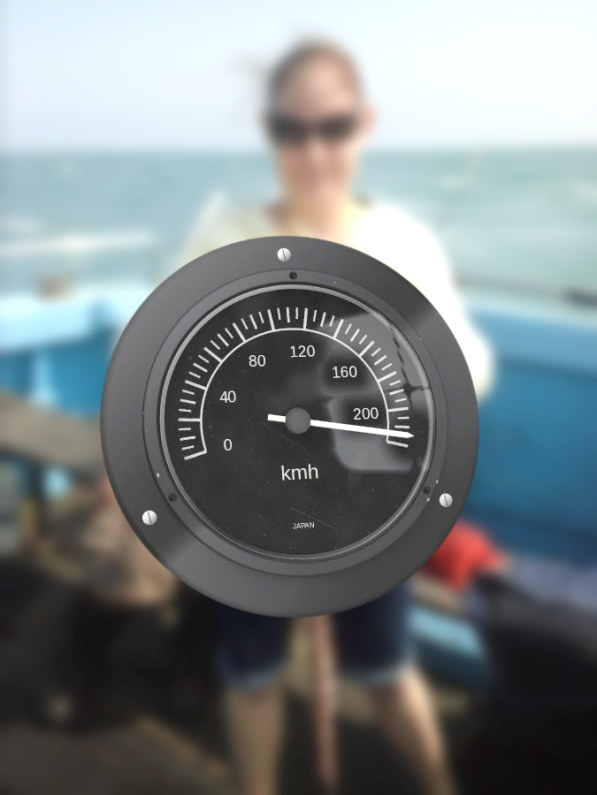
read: 215 km/h
